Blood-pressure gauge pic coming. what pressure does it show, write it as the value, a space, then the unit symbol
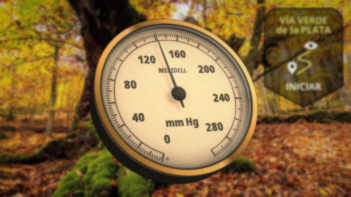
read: 140 mmHg
